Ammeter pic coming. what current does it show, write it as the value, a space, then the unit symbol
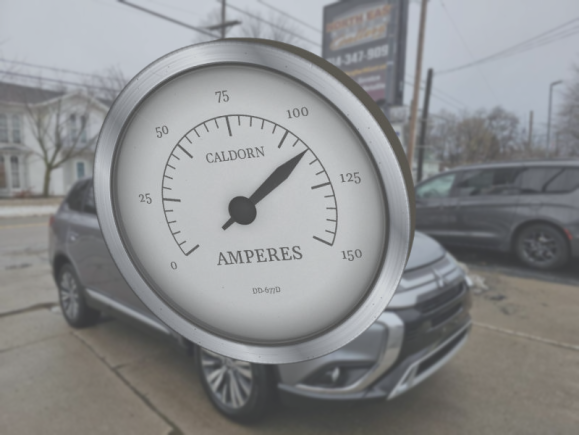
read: 110 A
